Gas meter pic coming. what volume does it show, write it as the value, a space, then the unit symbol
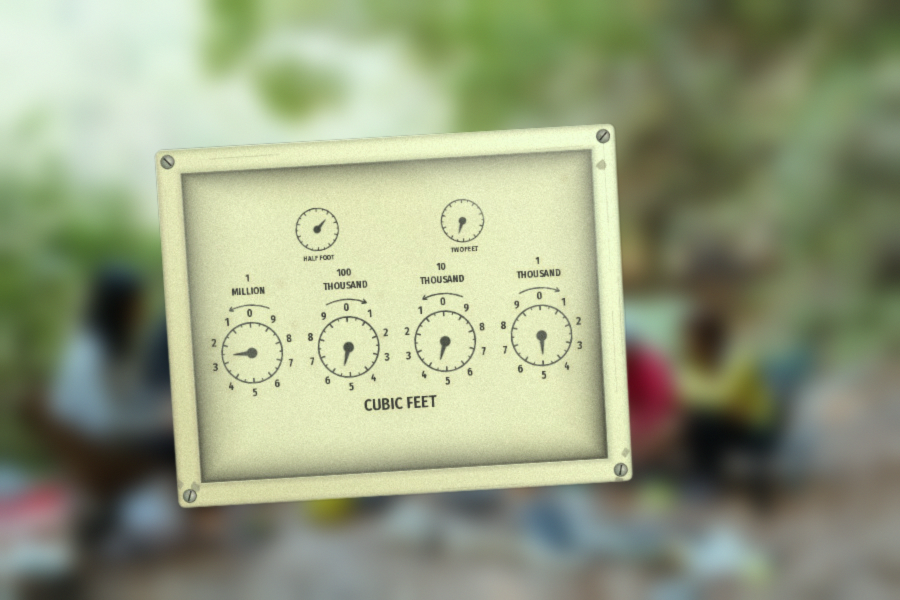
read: 254500 ft³
